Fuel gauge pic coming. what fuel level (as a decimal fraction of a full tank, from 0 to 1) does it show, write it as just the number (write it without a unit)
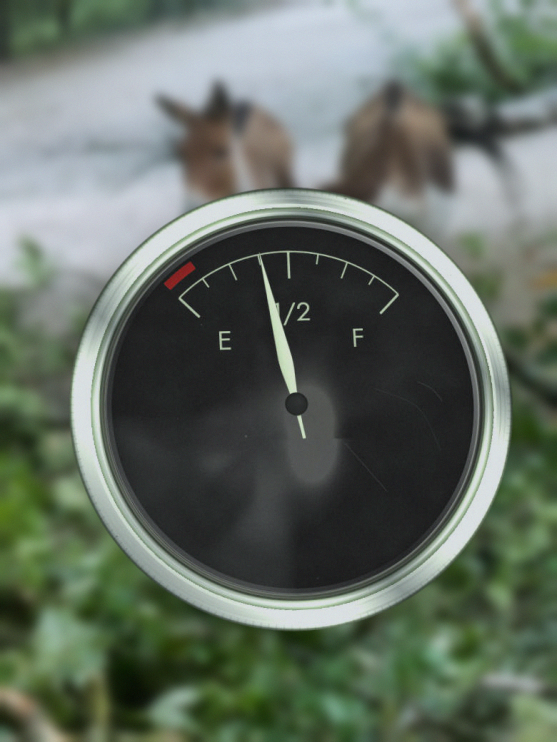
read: 0.375
